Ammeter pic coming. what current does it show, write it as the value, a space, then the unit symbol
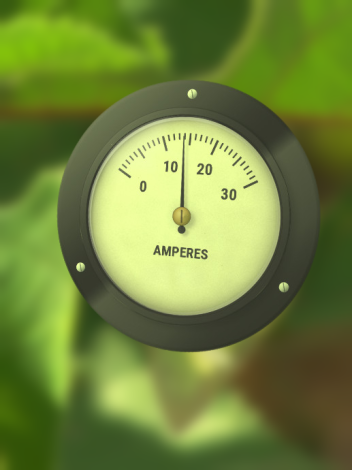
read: 14 A
